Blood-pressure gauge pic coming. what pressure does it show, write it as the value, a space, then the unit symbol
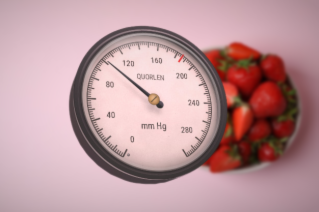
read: 100 mmHg
